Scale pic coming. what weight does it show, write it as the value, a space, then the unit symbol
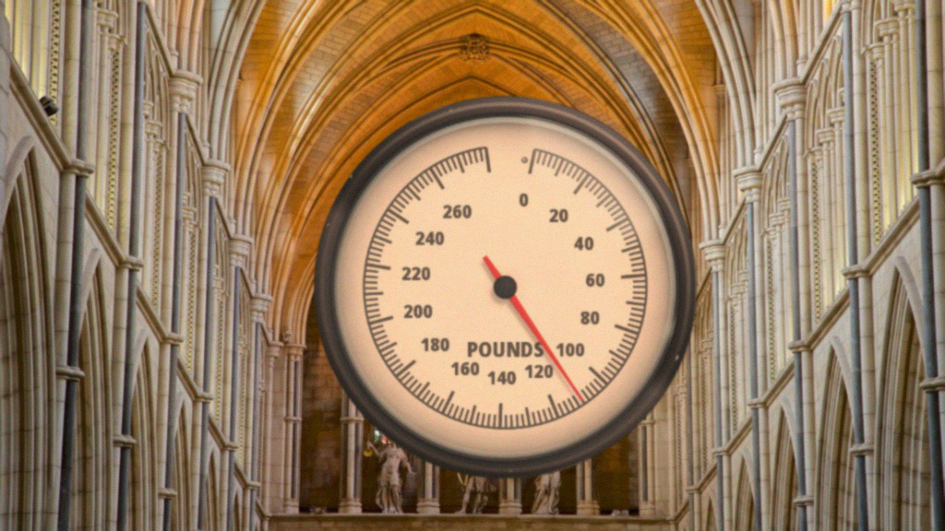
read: 110 lb
